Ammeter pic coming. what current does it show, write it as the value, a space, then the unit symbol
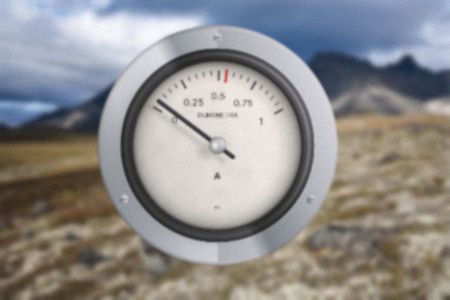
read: 0.05 A
